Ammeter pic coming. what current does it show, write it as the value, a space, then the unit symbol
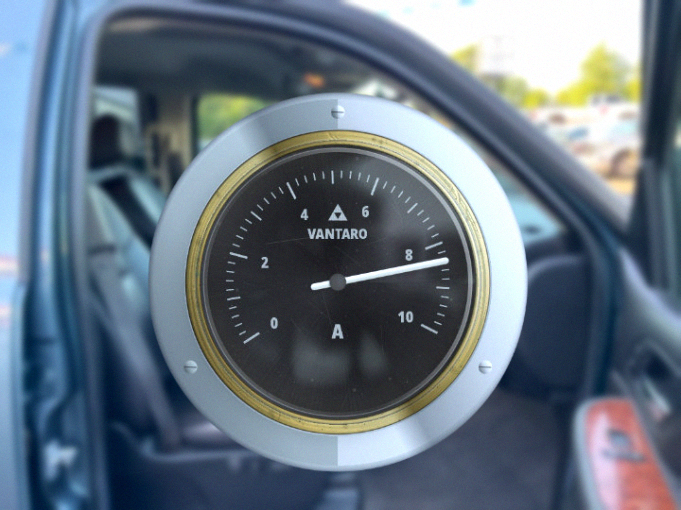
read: 8.4 A
